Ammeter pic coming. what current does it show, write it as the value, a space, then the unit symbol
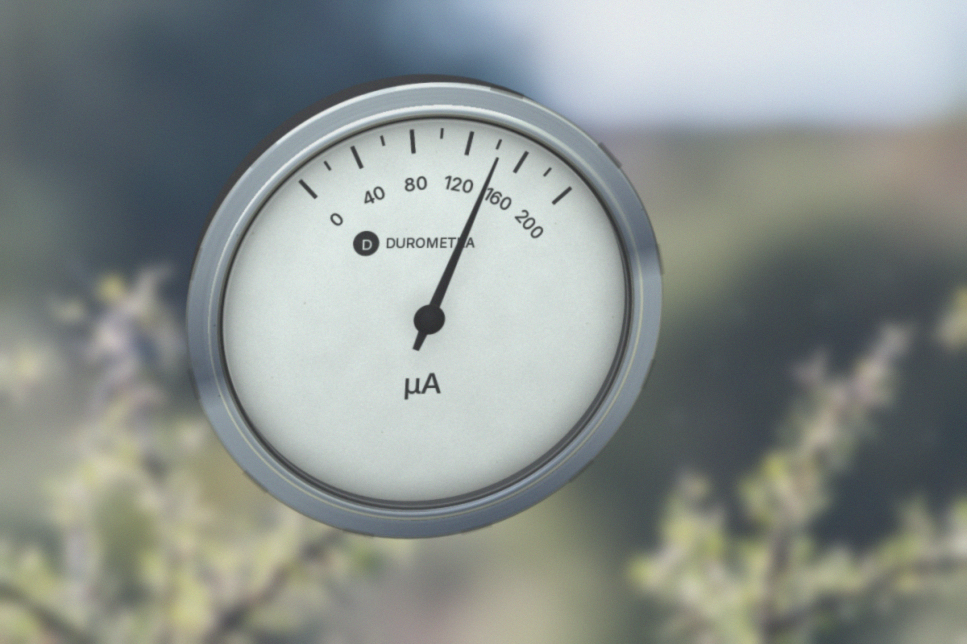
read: 140 µA
